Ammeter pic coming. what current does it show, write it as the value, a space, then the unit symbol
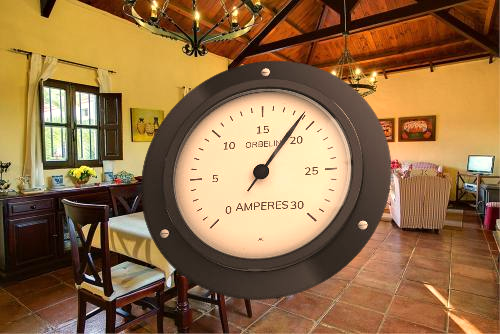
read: 19 A
